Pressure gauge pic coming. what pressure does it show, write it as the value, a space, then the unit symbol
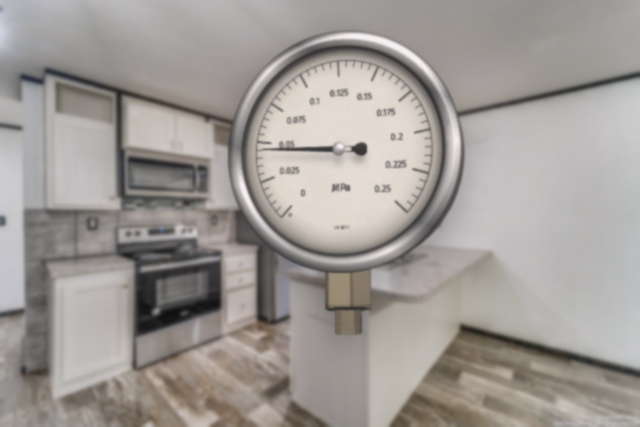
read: 0.045 MPa
